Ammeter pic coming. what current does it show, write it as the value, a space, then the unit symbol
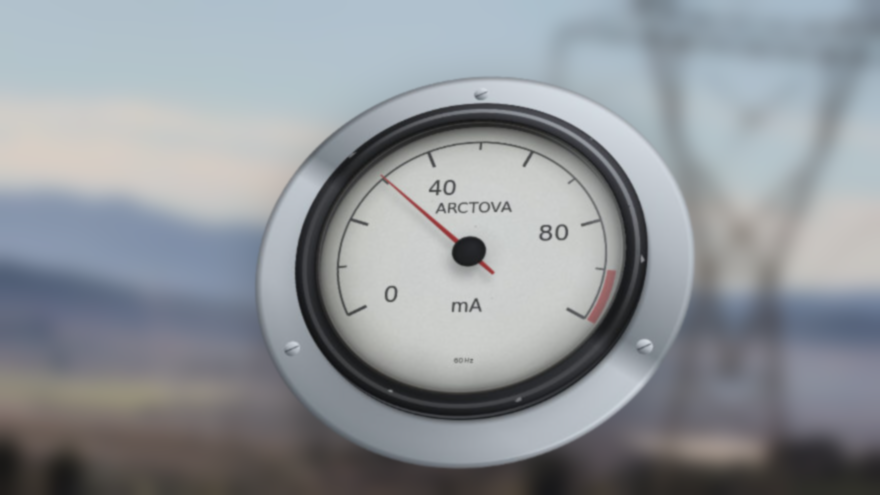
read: 30 mA
